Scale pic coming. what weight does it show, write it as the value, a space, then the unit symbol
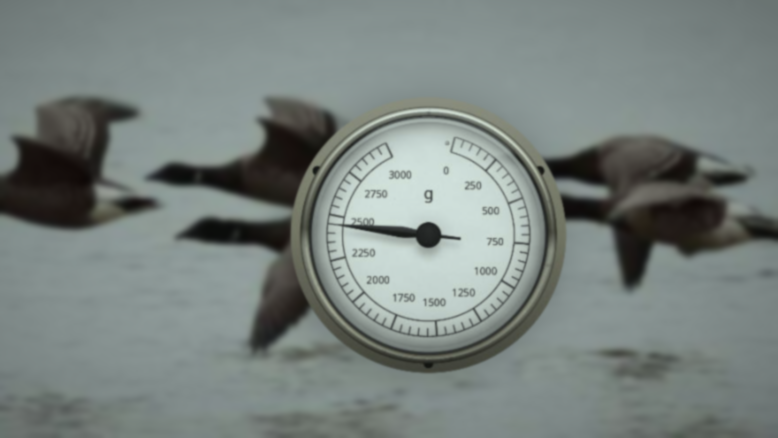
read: 2450 g
